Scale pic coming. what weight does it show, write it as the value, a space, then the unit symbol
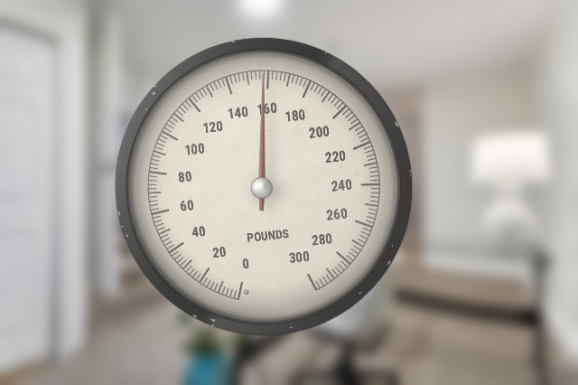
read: 158 lb
